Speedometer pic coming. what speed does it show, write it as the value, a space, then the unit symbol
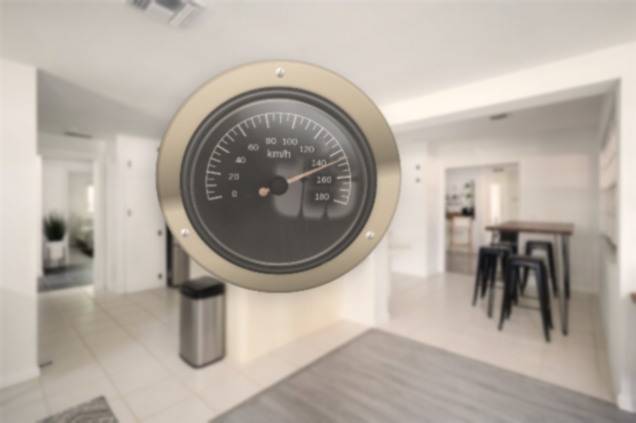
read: 145 km/h
